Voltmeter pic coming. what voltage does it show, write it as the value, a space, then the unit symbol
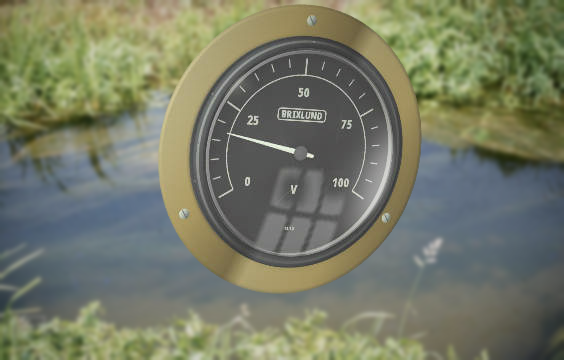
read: 17.5 V
